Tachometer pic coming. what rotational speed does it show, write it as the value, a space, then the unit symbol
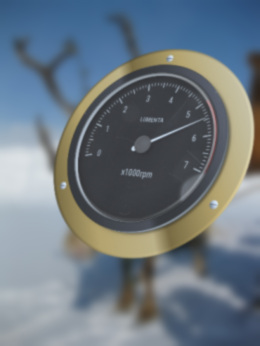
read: 5500 rpm
